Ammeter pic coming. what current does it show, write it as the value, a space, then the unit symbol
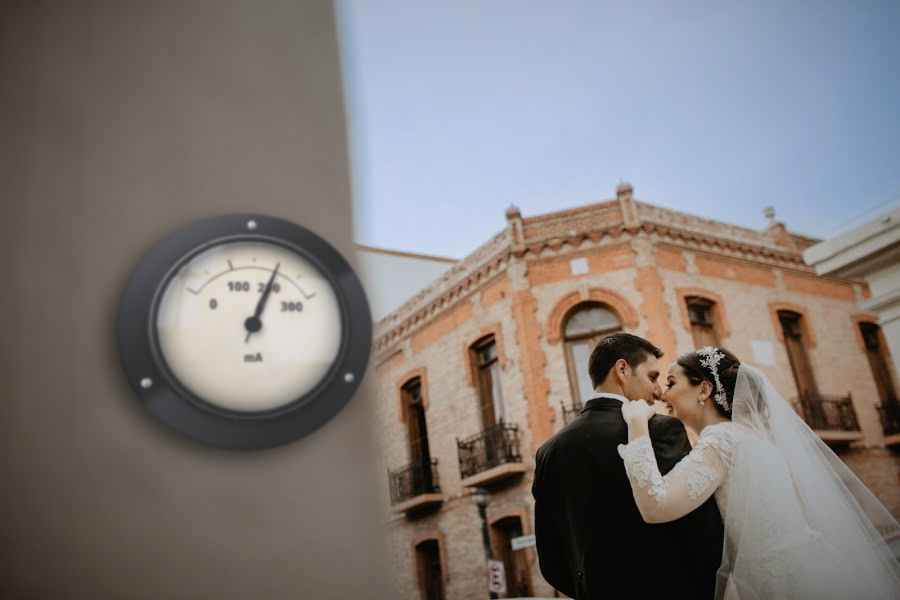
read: 200 mA
